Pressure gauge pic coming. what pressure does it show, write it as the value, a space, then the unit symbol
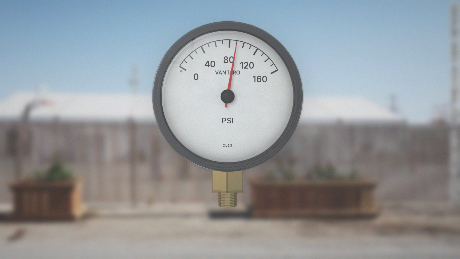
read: 90 psi
